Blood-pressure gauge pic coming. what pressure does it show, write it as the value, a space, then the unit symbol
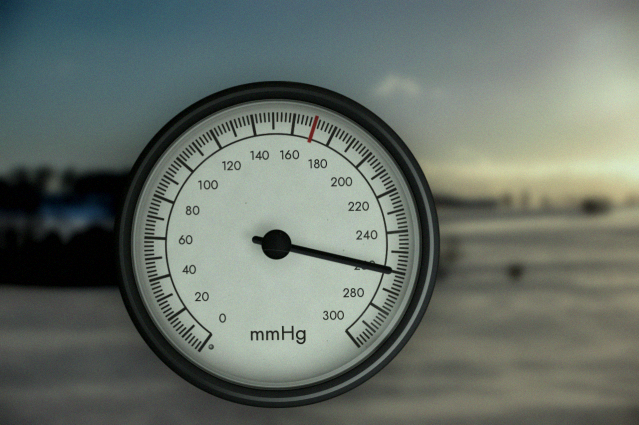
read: 260 mmHg
